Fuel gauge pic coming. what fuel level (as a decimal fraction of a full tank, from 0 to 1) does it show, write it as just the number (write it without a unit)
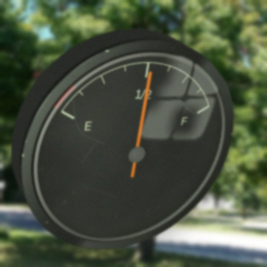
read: 0.5
